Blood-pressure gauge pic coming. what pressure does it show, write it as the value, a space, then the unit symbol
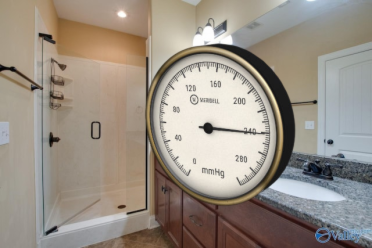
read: 240 mmHg
